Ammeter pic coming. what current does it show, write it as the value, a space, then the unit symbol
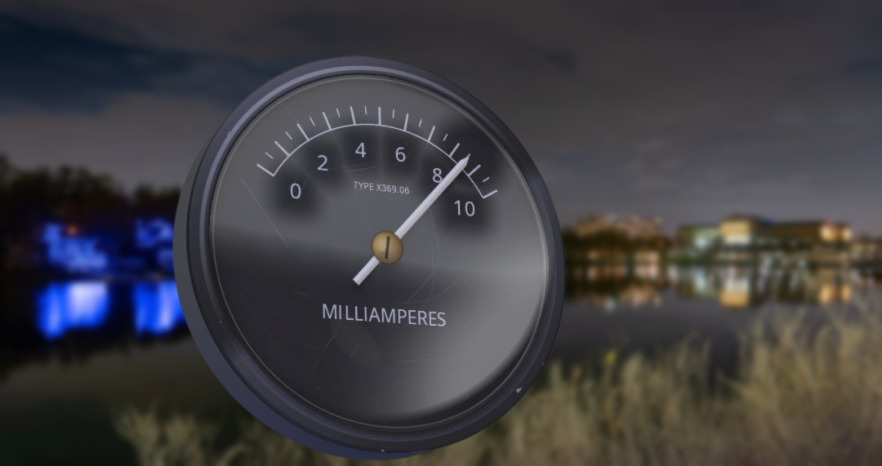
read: 8.5 mA
